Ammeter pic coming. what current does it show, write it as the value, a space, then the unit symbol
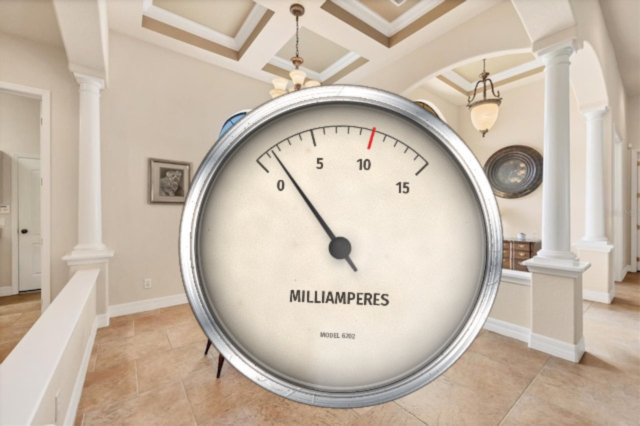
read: 1.5 mA
